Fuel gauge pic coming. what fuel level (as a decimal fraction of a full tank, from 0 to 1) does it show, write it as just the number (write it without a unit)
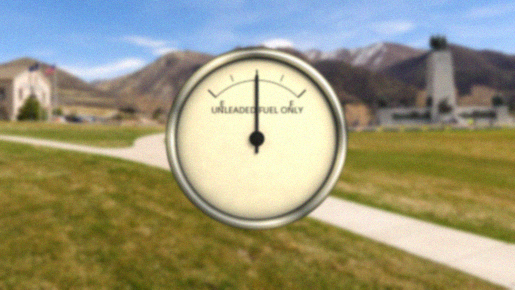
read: 0.5
